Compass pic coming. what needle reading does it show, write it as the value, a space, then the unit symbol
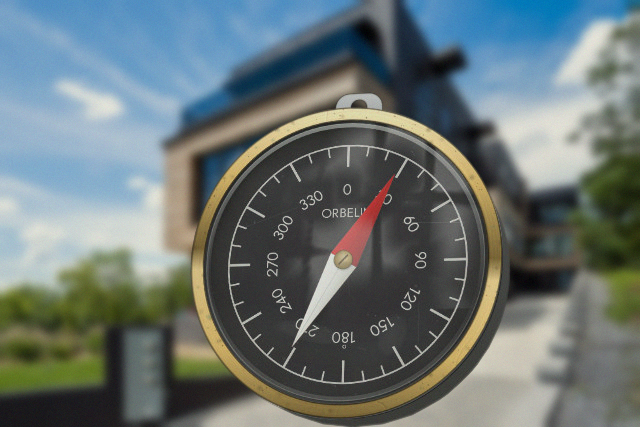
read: 30 °
